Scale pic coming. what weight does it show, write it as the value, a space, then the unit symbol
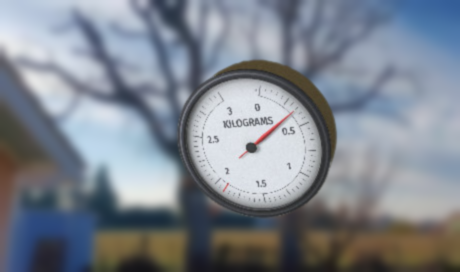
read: 0.35 kg
